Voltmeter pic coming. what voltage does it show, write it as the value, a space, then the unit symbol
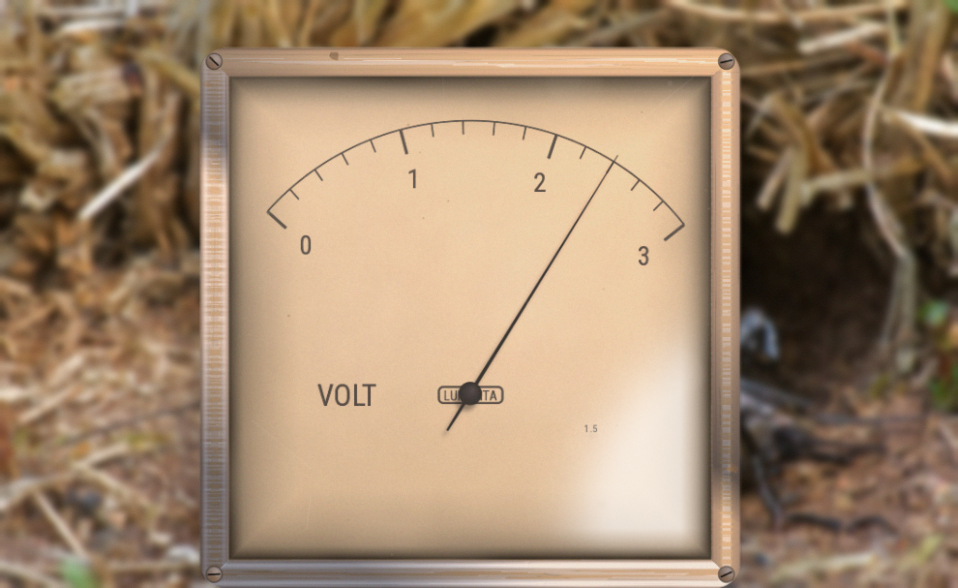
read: 2.4 V
